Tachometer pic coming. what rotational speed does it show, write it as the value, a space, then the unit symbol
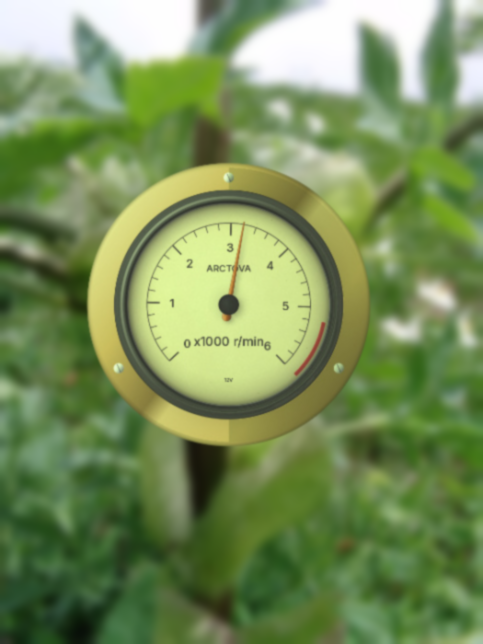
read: 3200 rpm
